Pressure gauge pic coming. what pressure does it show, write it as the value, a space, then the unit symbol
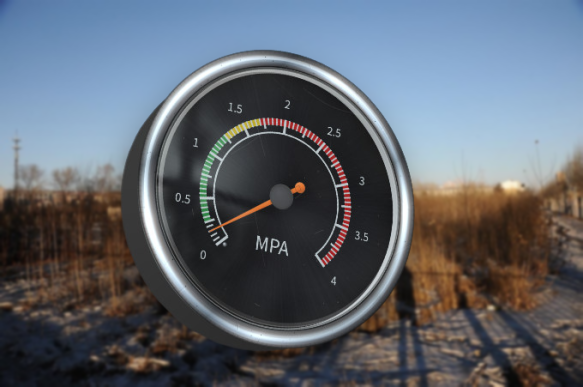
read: 0.15 MPa
